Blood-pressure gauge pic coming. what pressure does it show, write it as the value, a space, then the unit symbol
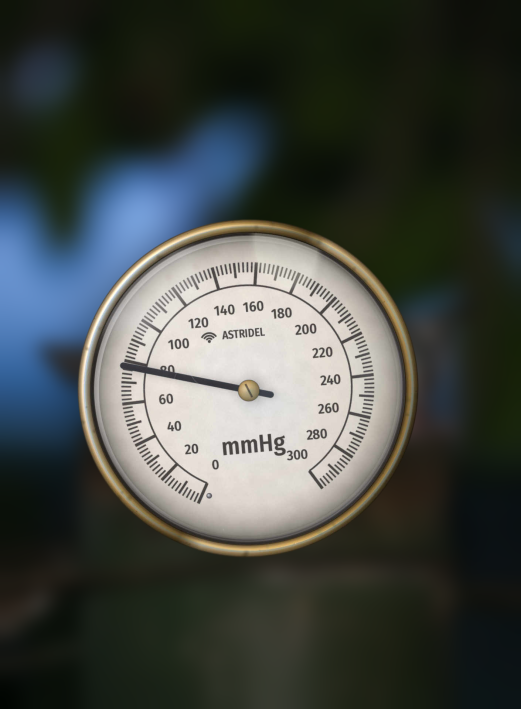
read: 78 mmHg
